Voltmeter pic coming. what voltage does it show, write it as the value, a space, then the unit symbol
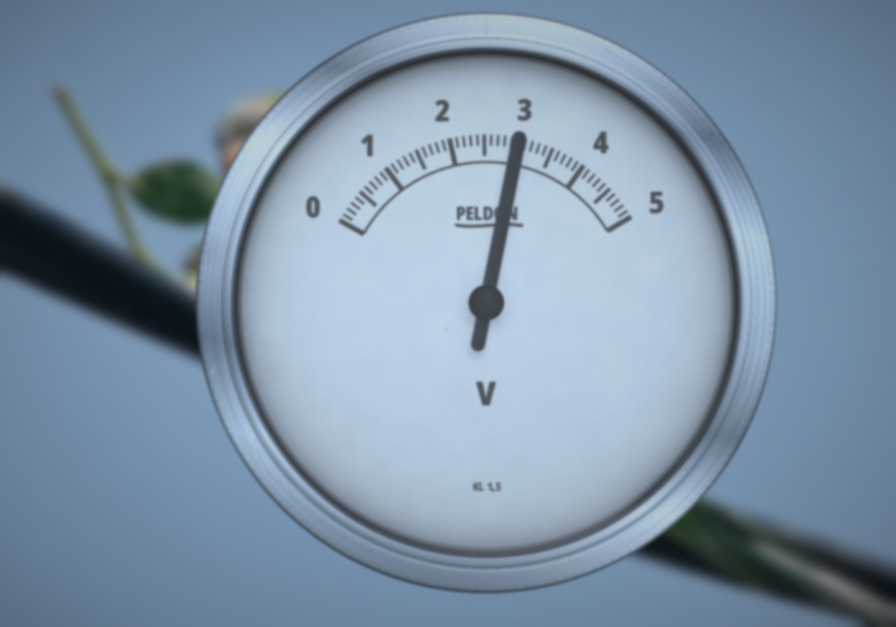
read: 3 V
